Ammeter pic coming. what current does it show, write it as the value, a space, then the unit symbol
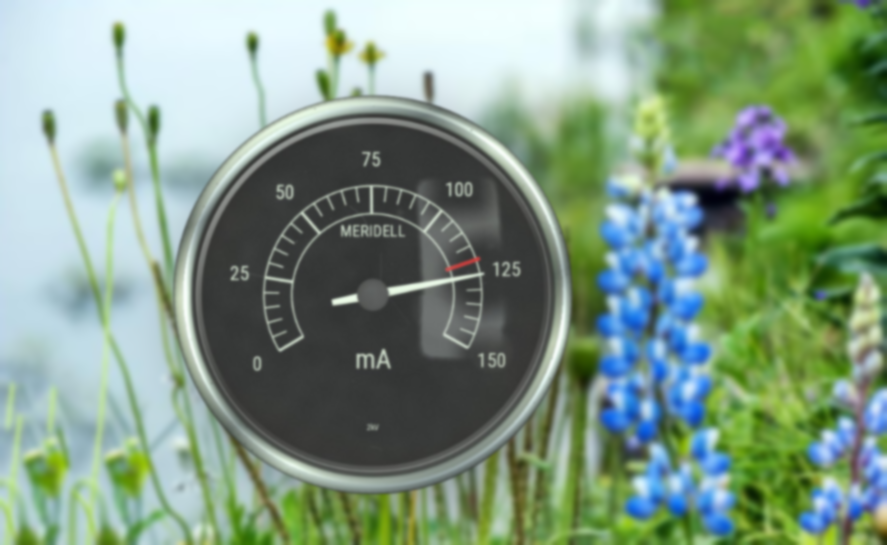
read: 125 mA
